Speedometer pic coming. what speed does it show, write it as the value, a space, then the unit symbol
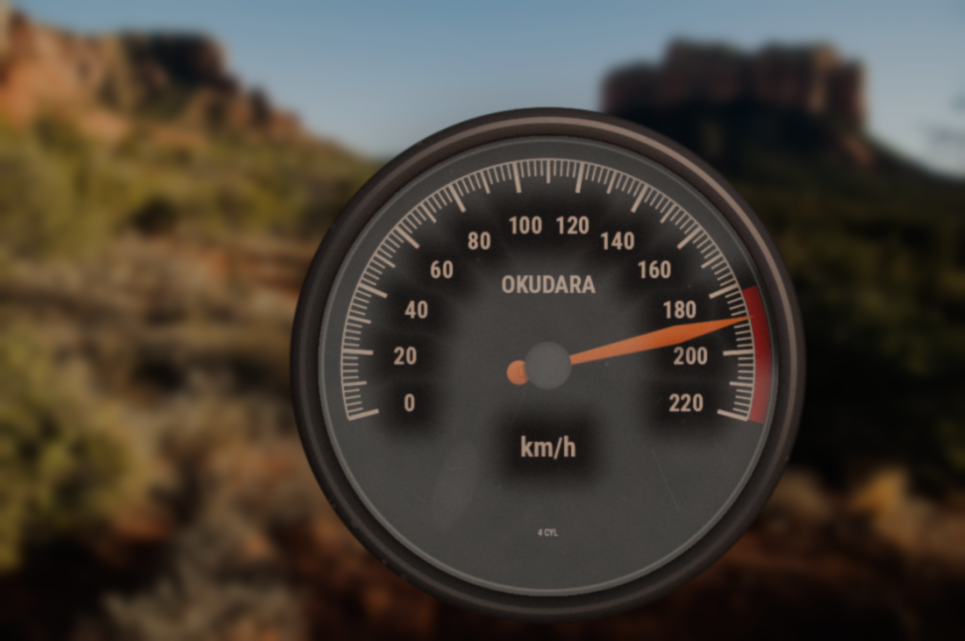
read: 190 km/h
